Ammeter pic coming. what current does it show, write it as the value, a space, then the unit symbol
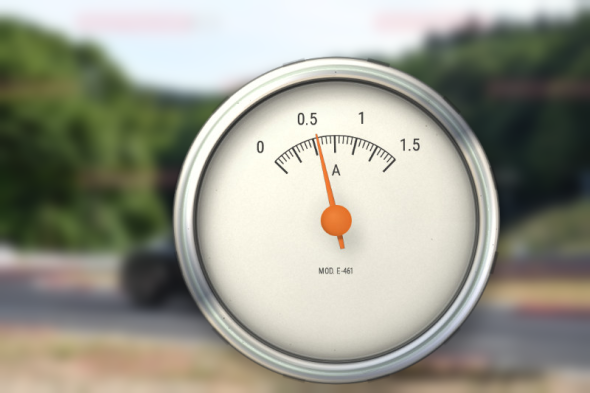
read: 0.55 A
